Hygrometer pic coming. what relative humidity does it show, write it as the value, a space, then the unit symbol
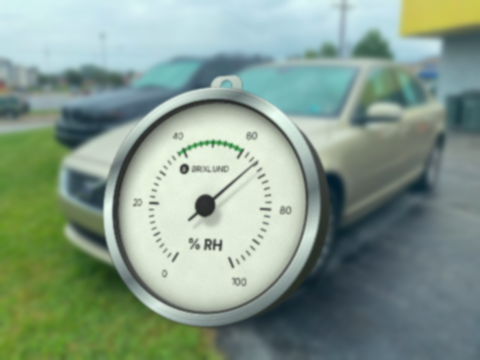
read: 66 %
